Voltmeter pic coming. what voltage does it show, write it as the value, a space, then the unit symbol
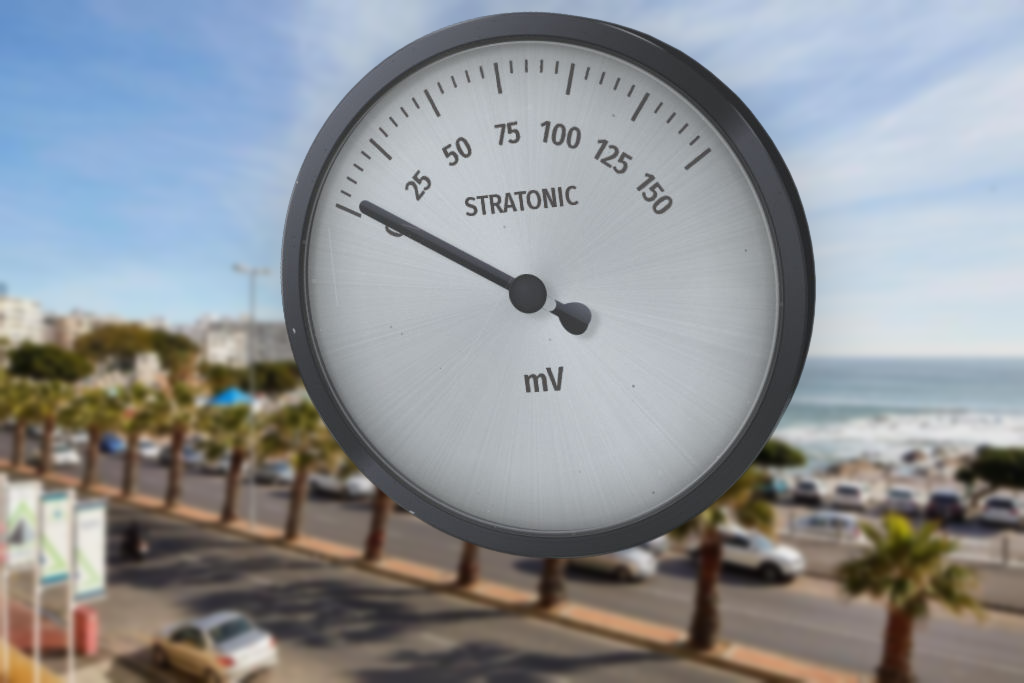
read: 5 mV
